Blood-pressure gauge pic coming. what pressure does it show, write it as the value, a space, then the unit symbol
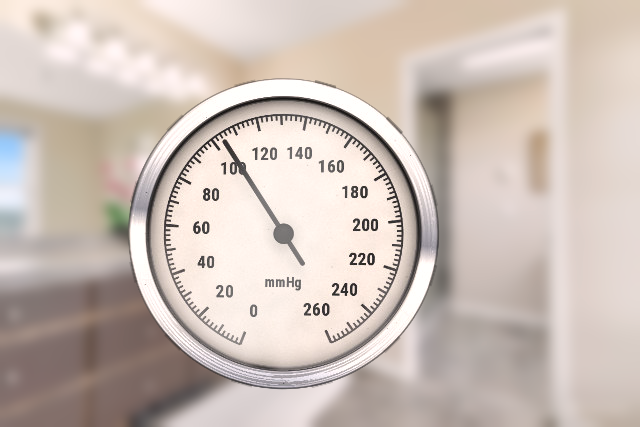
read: 104 mmHg
